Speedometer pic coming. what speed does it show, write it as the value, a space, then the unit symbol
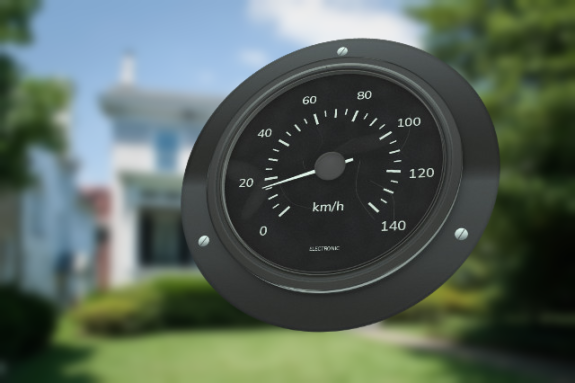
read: 15 km/h
